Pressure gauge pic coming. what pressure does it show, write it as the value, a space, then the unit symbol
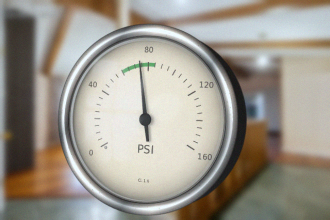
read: 75 psi
